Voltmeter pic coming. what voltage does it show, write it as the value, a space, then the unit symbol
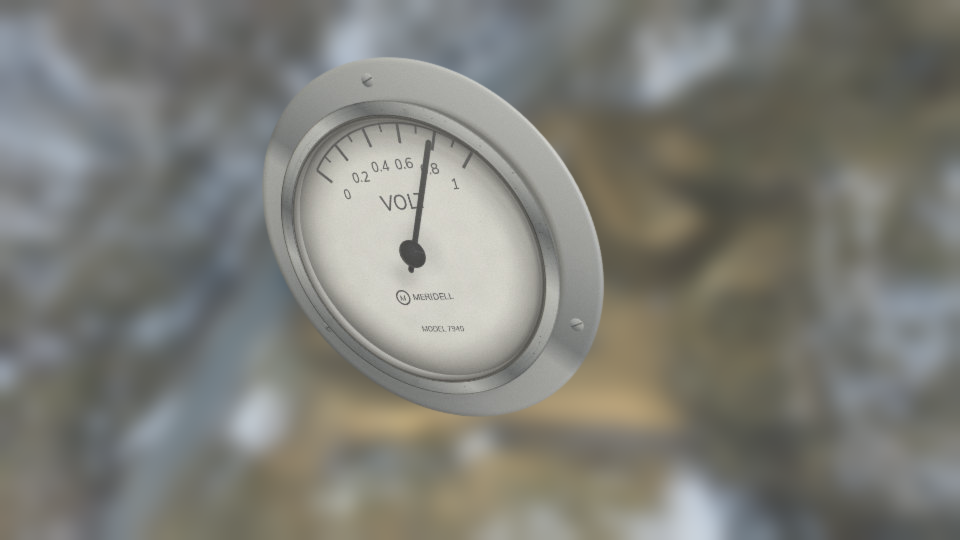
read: 0.8 V
